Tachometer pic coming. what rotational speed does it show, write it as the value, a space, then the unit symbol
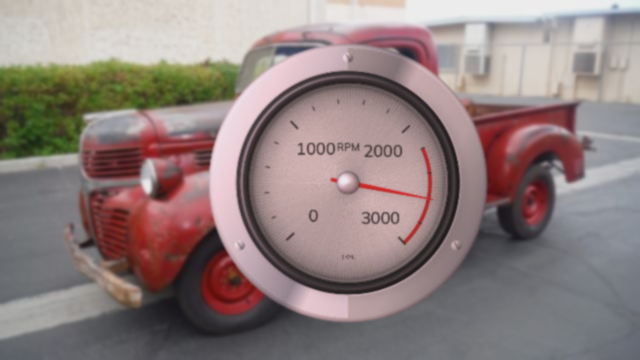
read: 2600 rpm
